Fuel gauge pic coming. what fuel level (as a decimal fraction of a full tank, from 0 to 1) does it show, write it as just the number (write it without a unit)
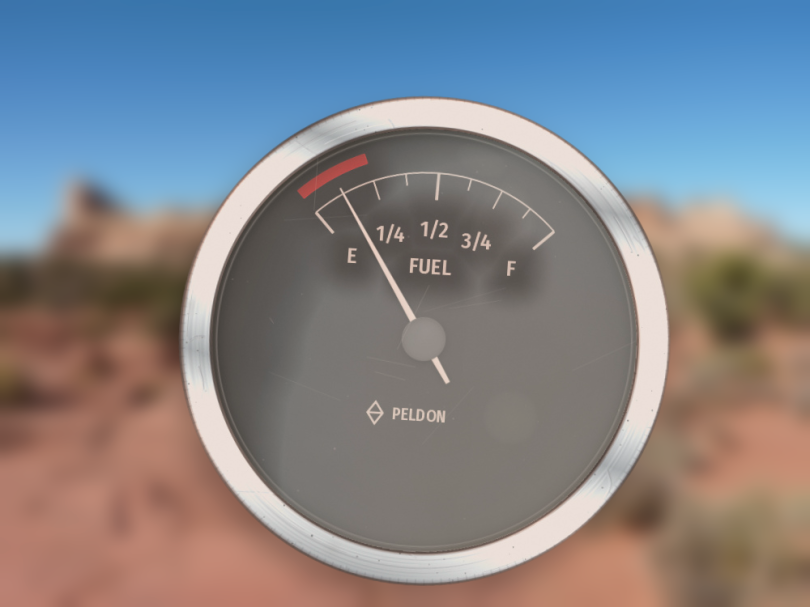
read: 0.125
